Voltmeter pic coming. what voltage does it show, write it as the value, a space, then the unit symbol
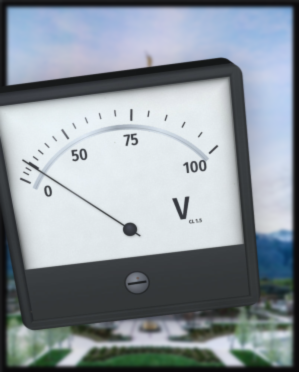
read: 25 V
